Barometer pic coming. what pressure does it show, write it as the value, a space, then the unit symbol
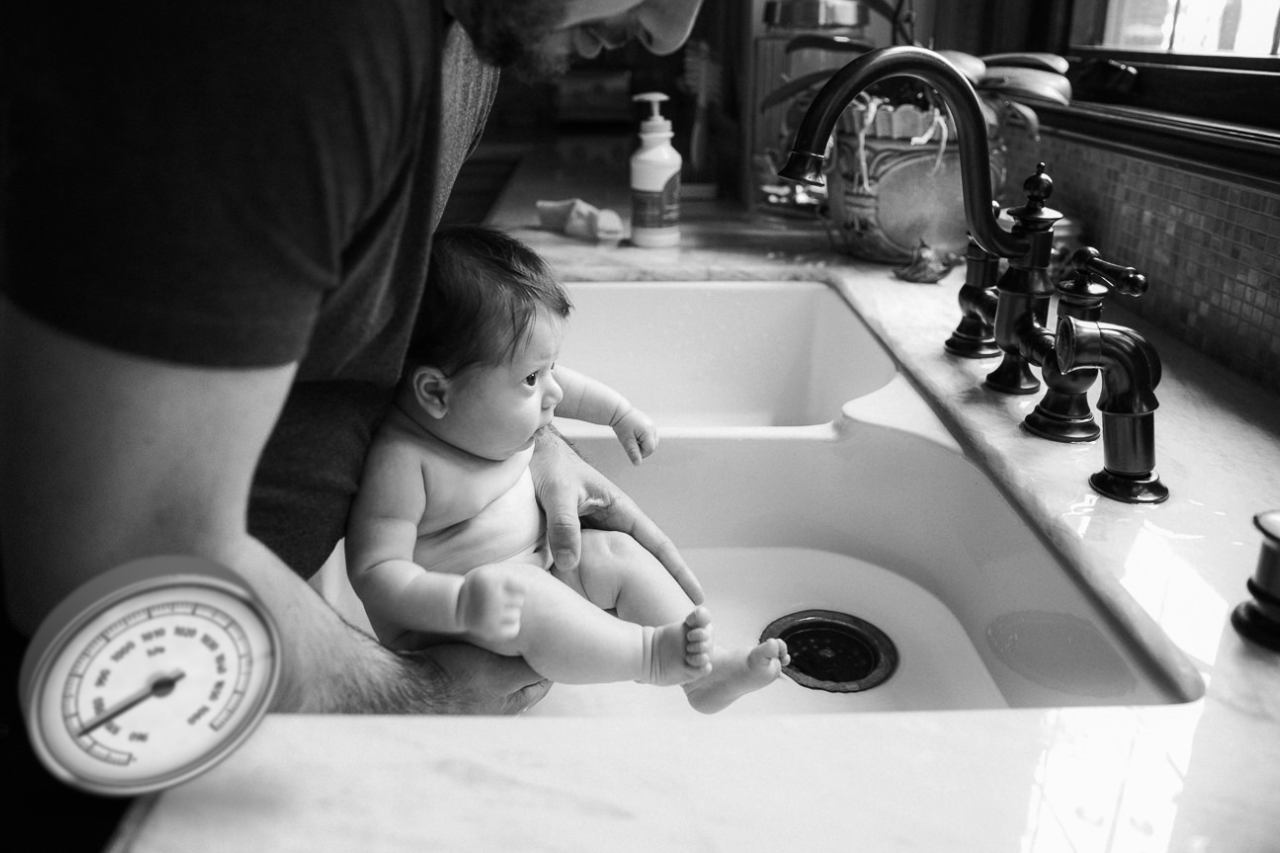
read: 975 hPa
